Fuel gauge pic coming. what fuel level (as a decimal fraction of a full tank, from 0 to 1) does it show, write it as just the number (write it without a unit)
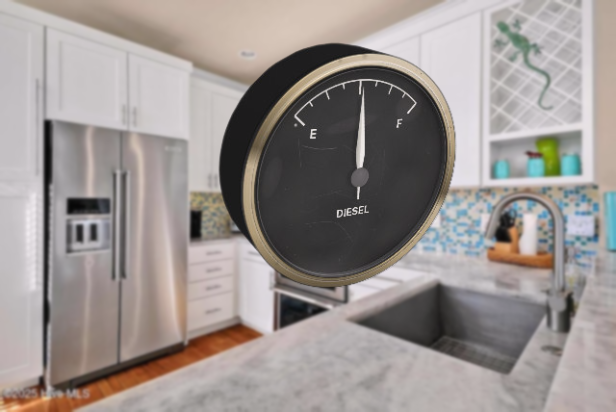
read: 0.5
